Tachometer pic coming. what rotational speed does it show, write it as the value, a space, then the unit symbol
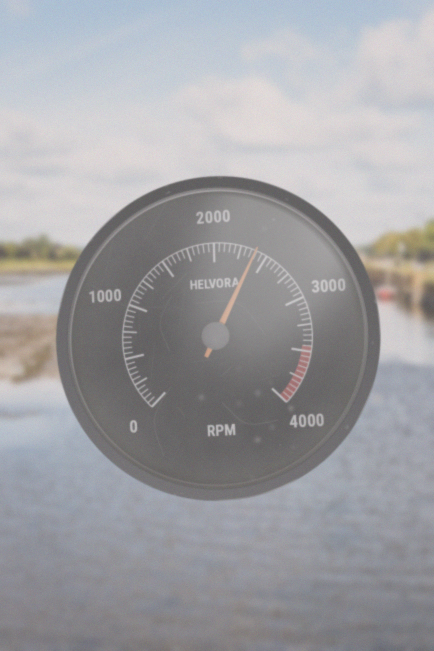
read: 2400 rpm
